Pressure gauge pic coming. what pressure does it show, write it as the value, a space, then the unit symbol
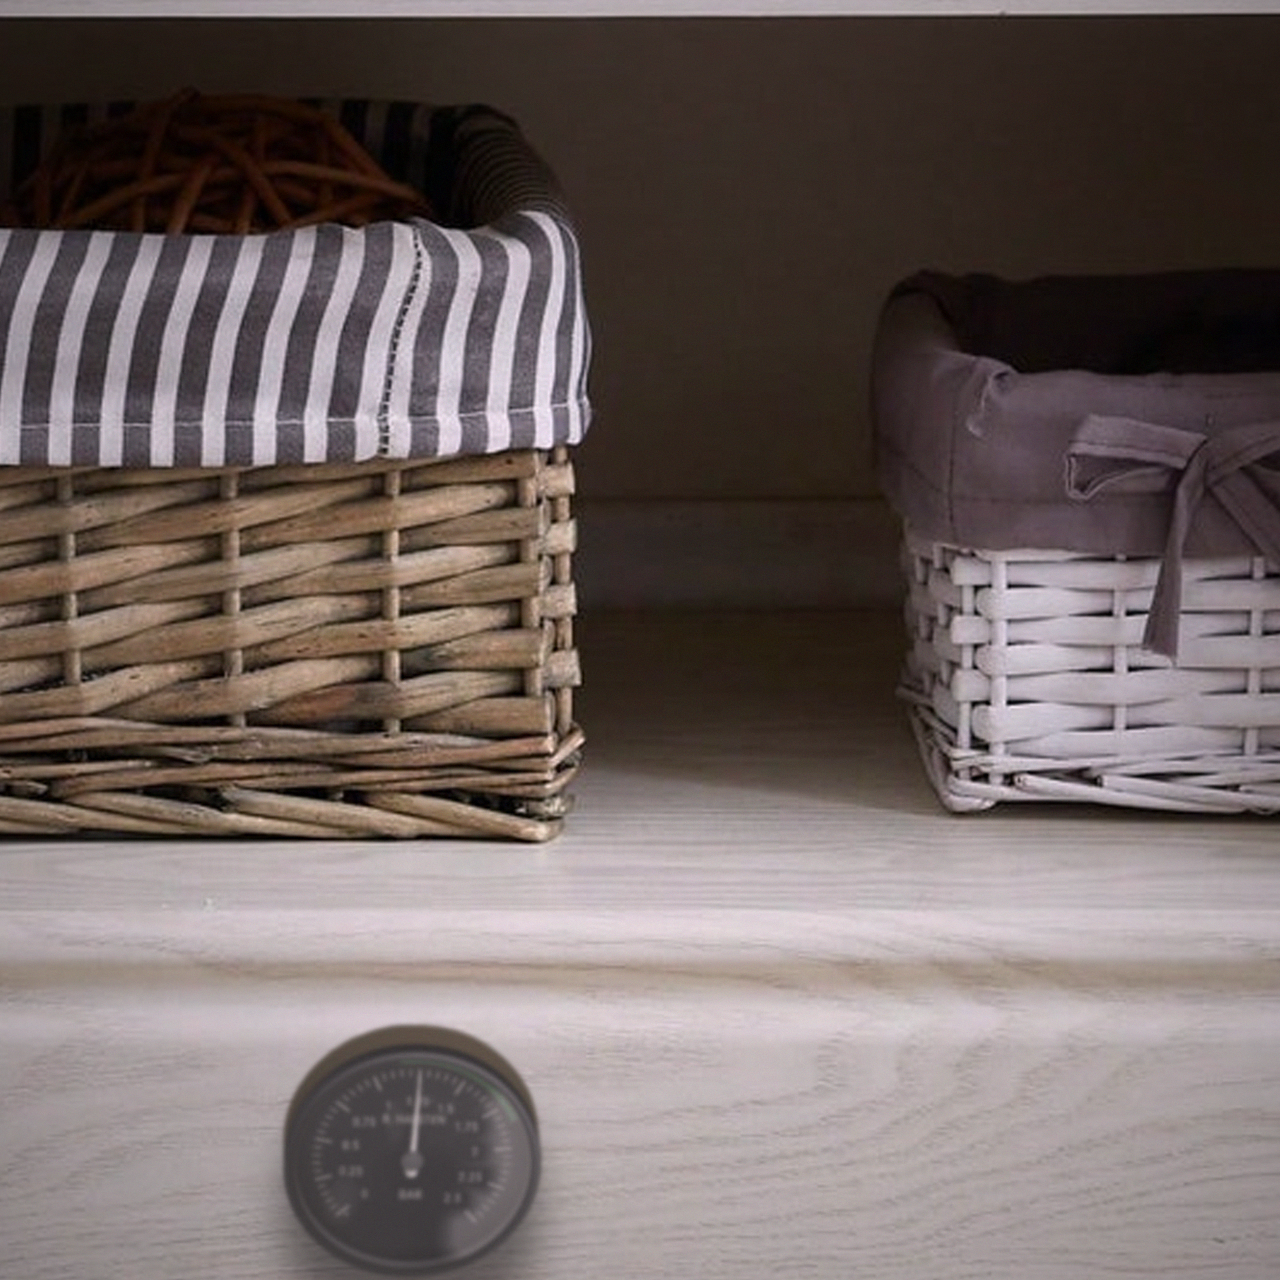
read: 1.25 bar
